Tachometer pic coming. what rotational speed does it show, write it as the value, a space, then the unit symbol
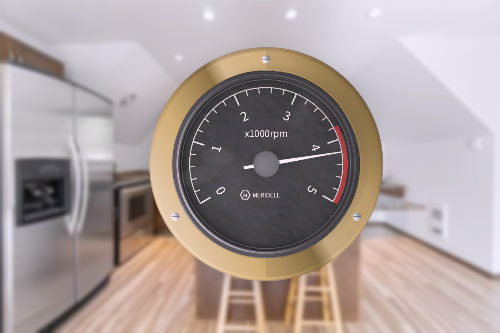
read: 4200 rpm
